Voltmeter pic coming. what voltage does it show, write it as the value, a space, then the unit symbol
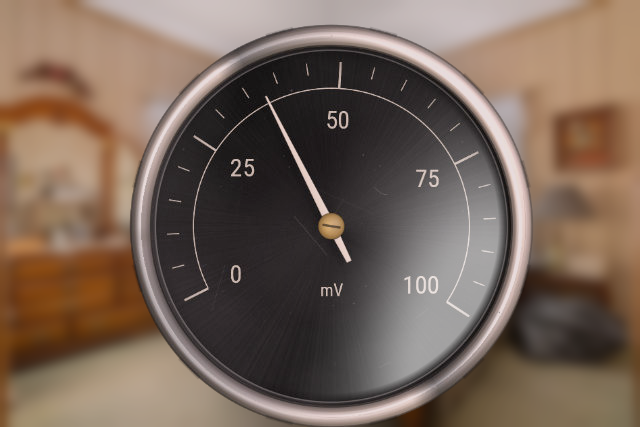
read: 37.5 mV
